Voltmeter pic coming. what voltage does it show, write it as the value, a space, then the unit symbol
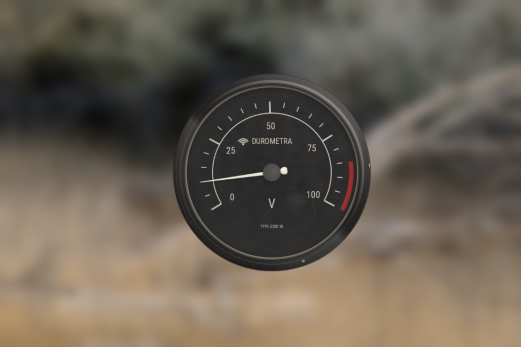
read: 10 V
